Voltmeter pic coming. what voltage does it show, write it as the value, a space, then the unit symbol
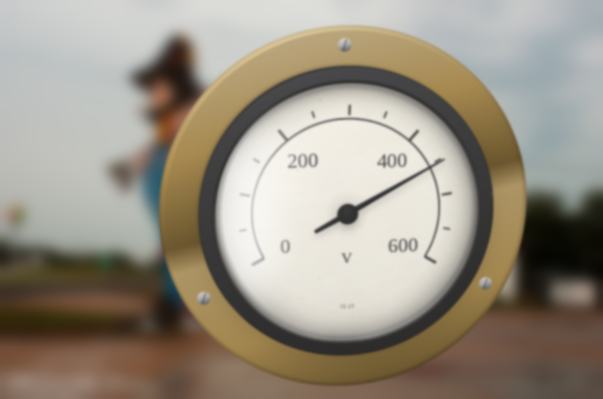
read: 450 V
